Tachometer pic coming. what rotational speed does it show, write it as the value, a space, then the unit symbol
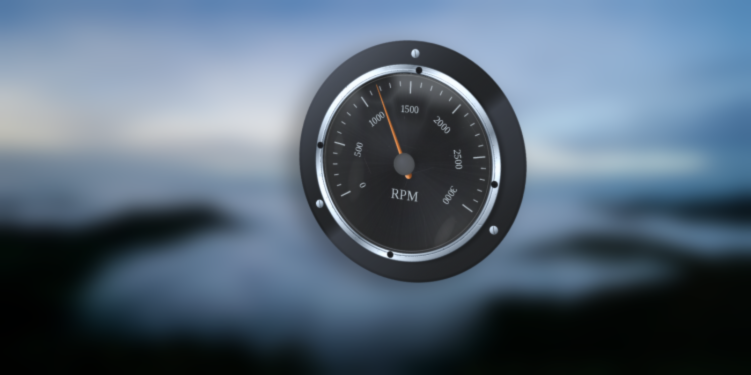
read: 1200 rpm
